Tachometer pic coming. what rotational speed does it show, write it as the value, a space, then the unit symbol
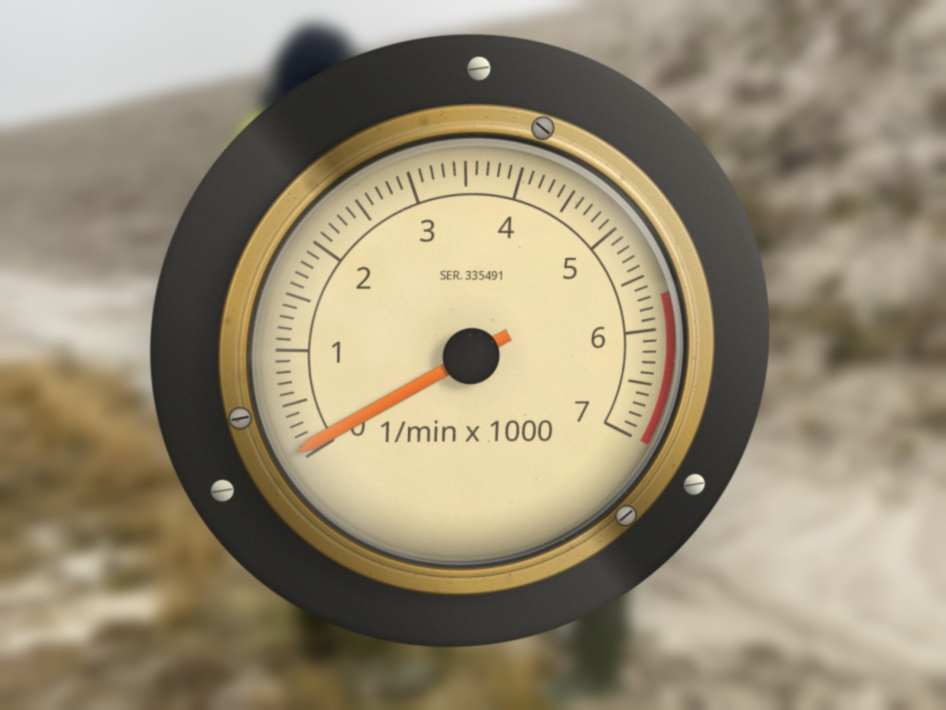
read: 100 rpm
